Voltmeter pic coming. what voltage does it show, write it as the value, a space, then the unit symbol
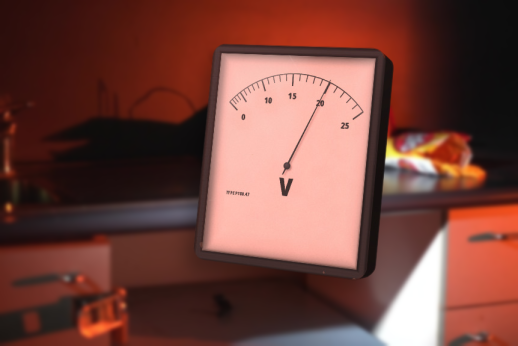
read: 20 V
